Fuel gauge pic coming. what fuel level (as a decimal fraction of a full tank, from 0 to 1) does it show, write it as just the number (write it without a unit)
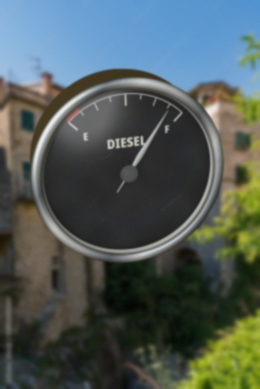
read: 0.875
